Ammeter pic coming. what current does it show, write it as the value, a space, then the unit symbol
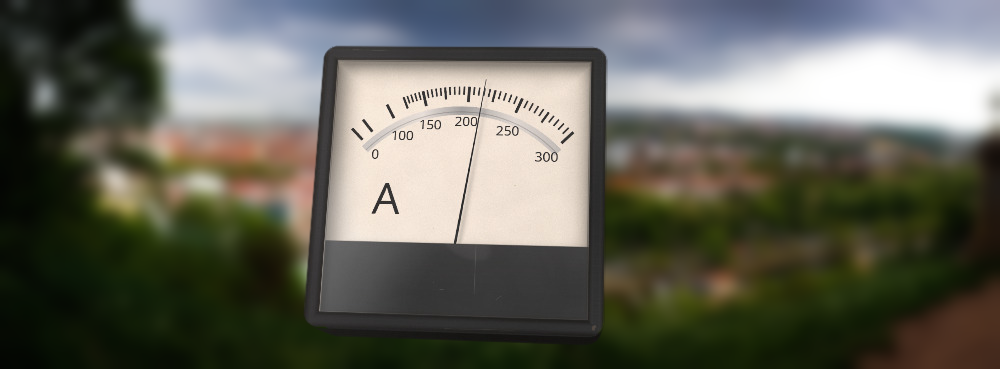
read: 215 A
